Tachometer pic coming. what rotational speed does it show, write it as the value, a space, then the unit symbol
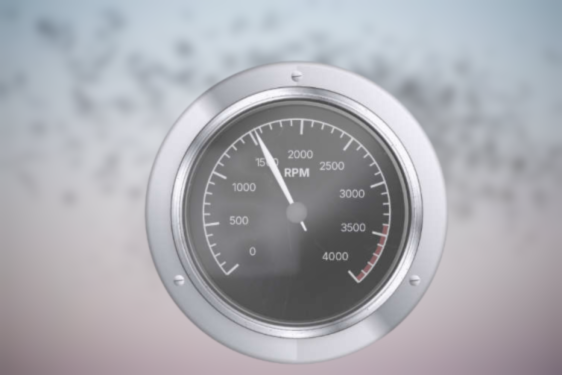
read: 1550 rpm
